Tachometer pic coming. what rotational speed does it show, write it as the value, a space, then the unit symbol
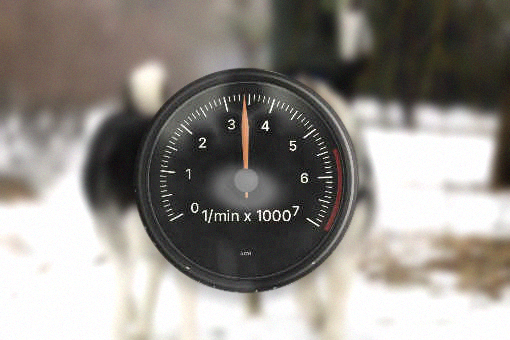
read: 3400 rpm
